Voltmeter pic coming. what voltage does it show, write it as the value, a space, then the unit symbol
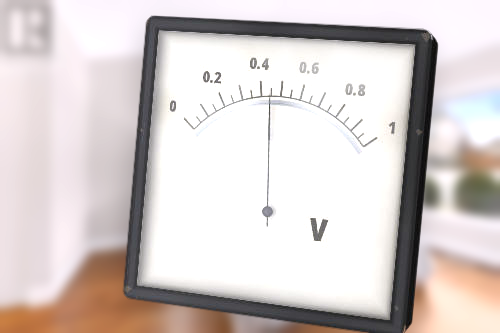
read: 0.45 V
